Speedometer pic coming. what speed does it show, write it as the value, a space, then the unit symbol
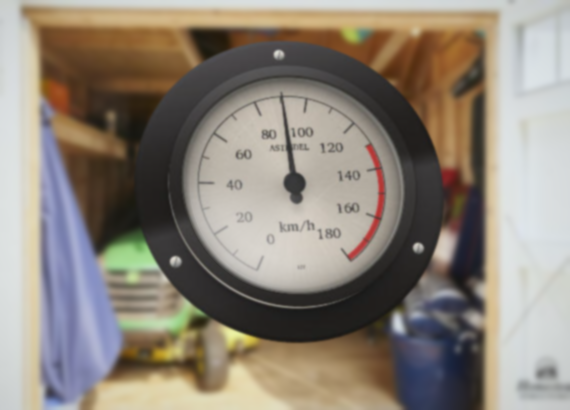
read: 90 km/h
